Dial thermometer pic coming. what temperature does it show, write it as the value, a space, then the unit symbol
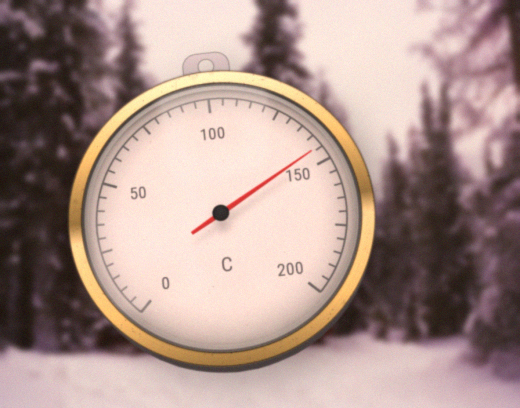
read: 145 °C
